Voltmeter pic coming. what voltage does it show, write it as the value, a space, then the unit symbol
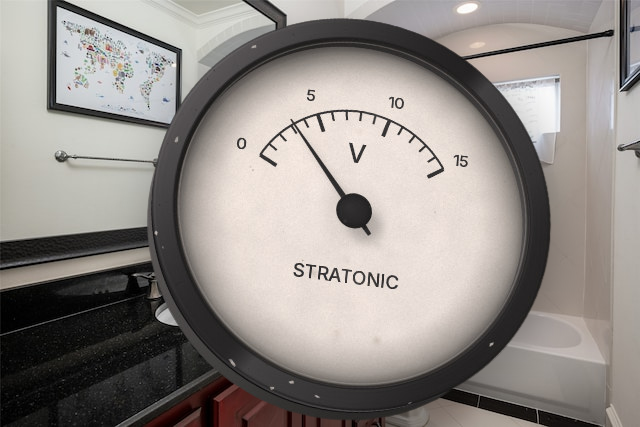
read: 3 V
